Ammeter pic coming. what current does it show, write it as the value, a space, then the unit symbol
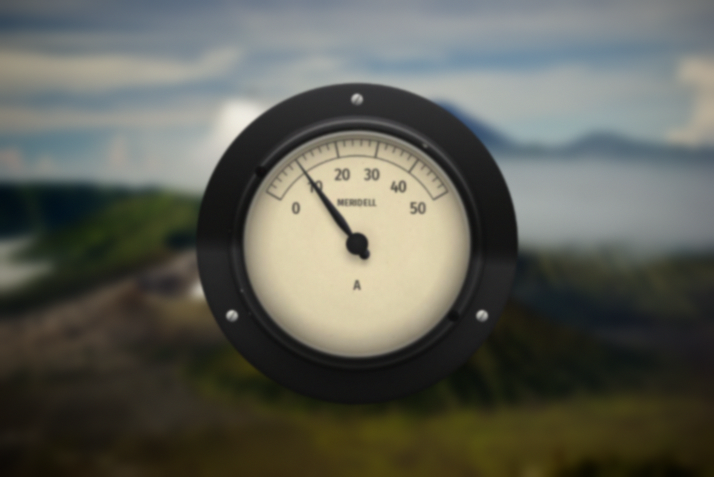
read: 10 A
